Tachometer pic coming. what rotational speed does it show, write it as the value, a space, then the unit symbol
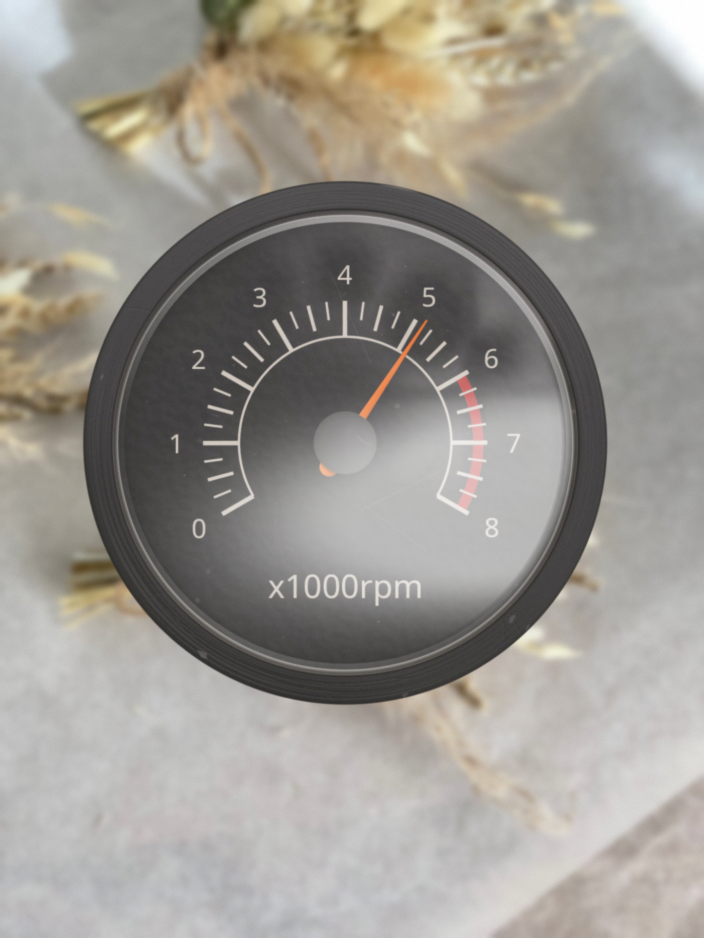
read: 5125 rpm
